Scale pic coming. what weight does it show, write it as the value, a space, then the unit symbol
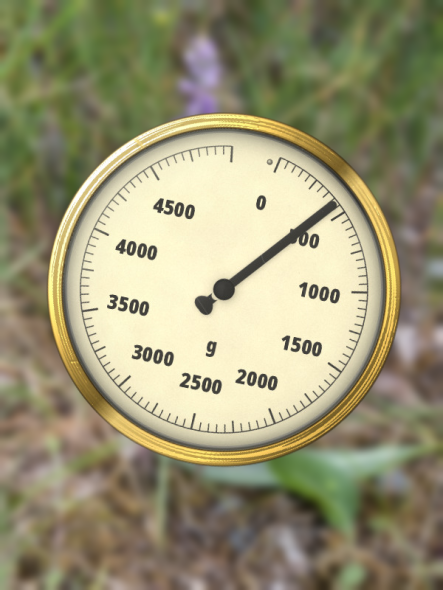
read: 425 g
